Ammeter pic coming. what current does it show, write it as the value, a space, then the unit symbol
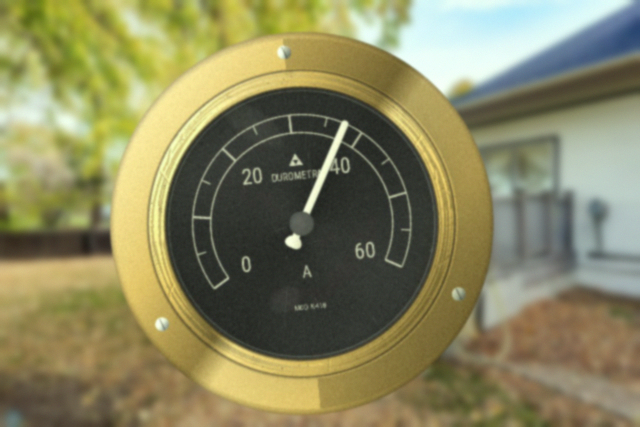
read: 37.5 A
